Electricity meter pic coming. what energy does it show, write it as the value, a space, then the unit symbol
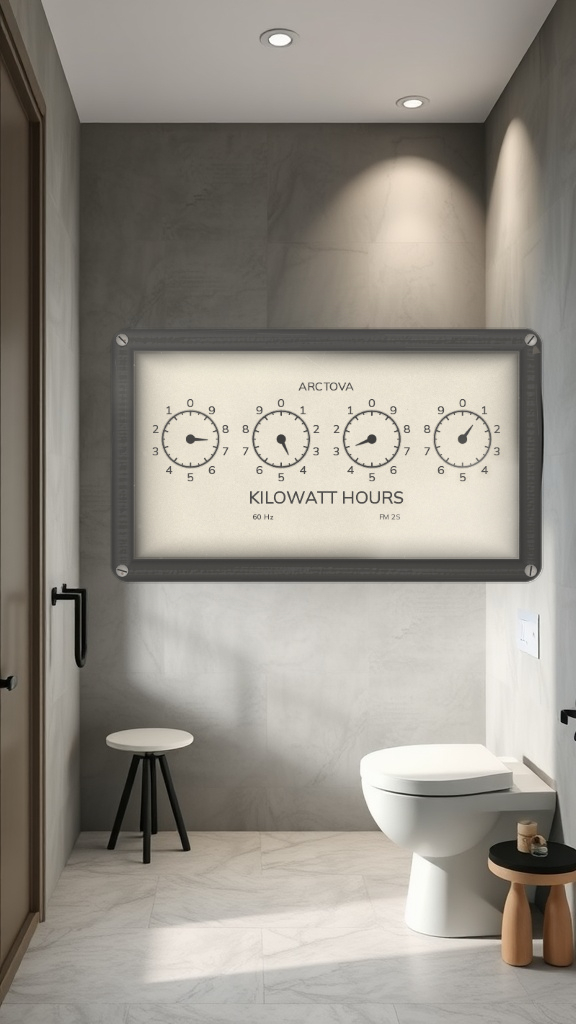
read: 7431 kWh
